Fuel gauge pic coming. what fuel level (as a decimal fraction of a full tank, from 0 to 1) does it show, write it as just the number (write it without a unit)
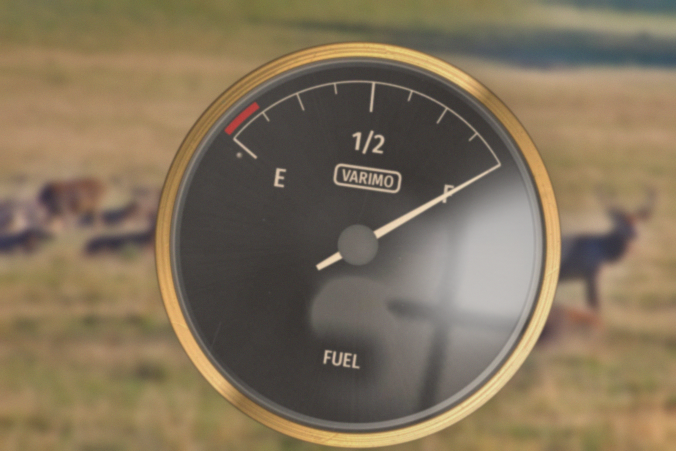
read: 1
